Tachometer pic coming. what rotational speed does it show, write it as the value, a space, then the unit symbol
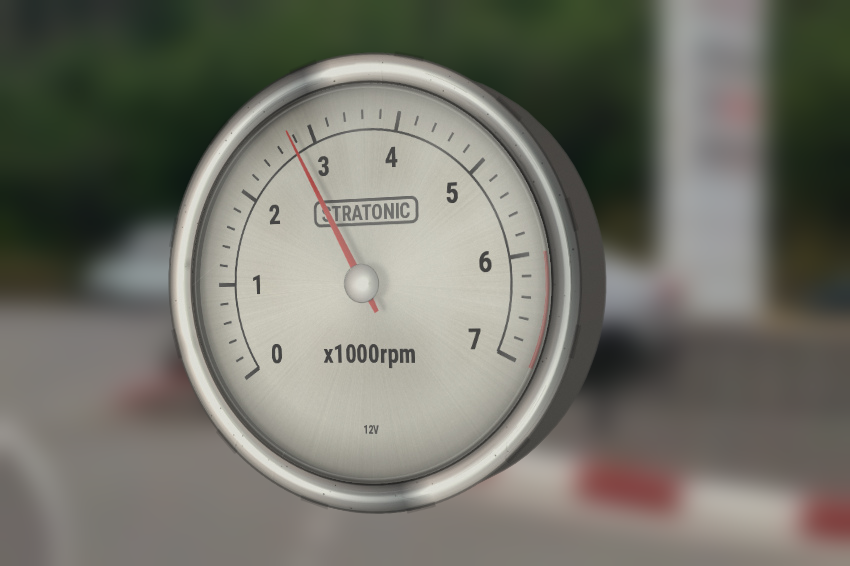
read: 2800 rpm
